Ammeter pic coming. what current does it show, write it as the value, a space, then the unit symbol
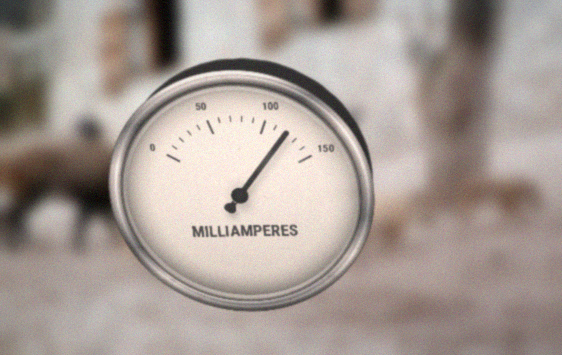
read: 120 mA
